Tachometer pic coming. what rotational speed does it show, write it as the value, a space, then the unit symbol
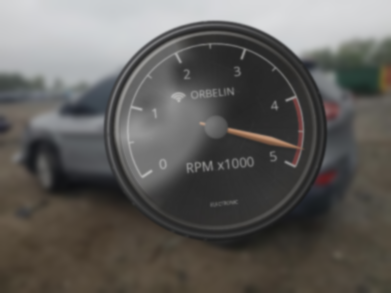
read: 4750 rpm
